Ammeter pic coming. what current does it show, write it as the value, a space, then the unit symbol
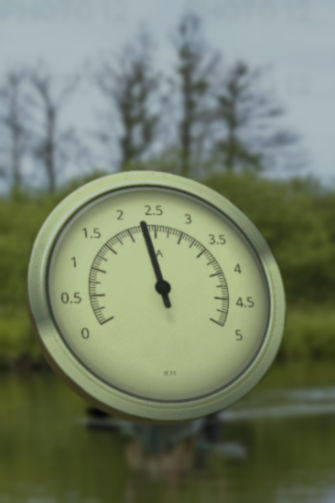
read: 2.25 kA
